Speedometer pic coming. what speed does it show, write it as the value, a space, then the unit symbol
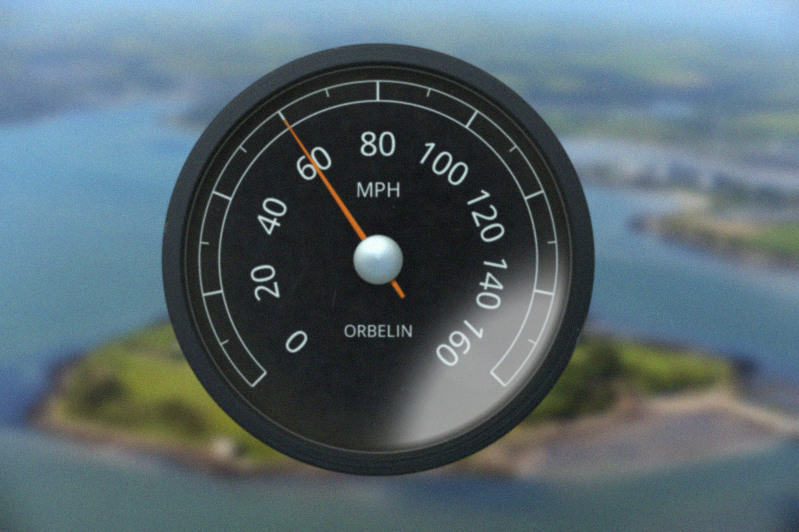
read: 60 mph
